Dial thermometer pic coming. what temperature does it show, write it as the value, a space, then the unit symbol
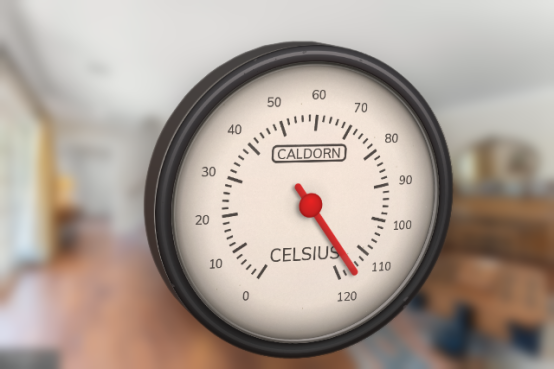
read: 116 °C
